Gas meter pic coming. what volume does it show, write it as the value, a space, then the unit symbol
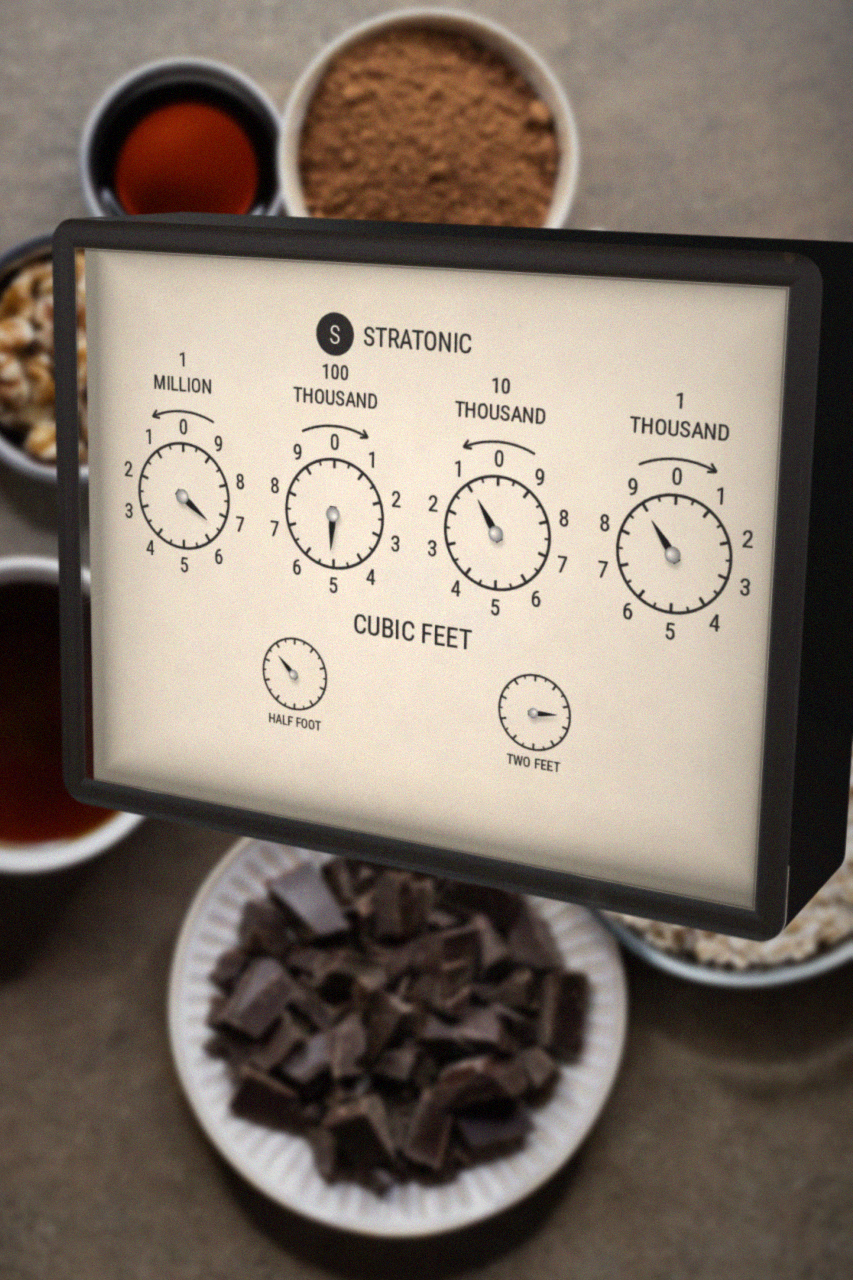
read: 650900 ft³
